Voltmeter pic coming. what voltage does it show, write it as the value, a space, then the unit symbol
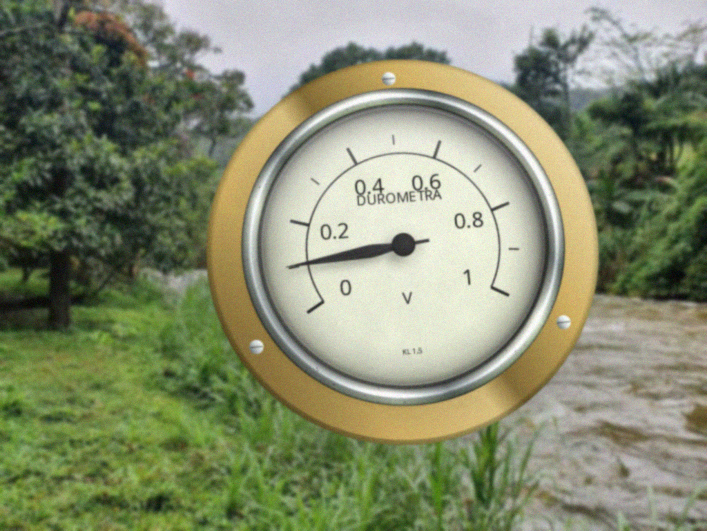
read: 0.1 V
